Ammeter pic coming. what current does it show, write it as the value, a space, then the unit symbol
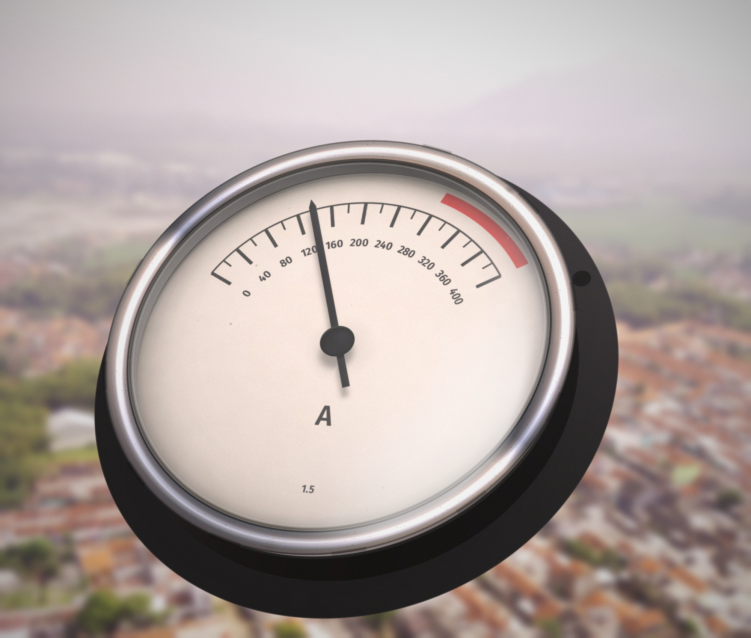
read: 140 A
